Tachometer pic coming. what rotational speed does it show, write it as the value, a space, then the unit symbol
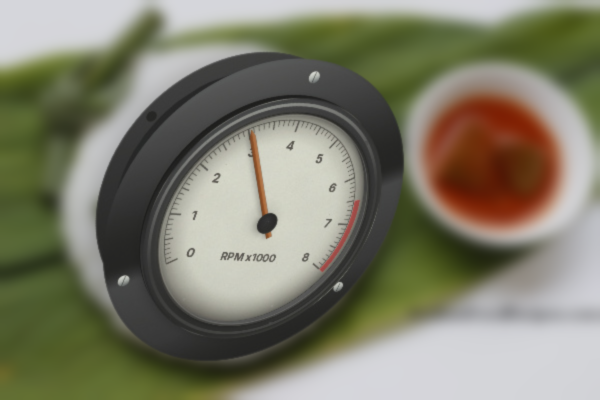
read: 3000 rpm
